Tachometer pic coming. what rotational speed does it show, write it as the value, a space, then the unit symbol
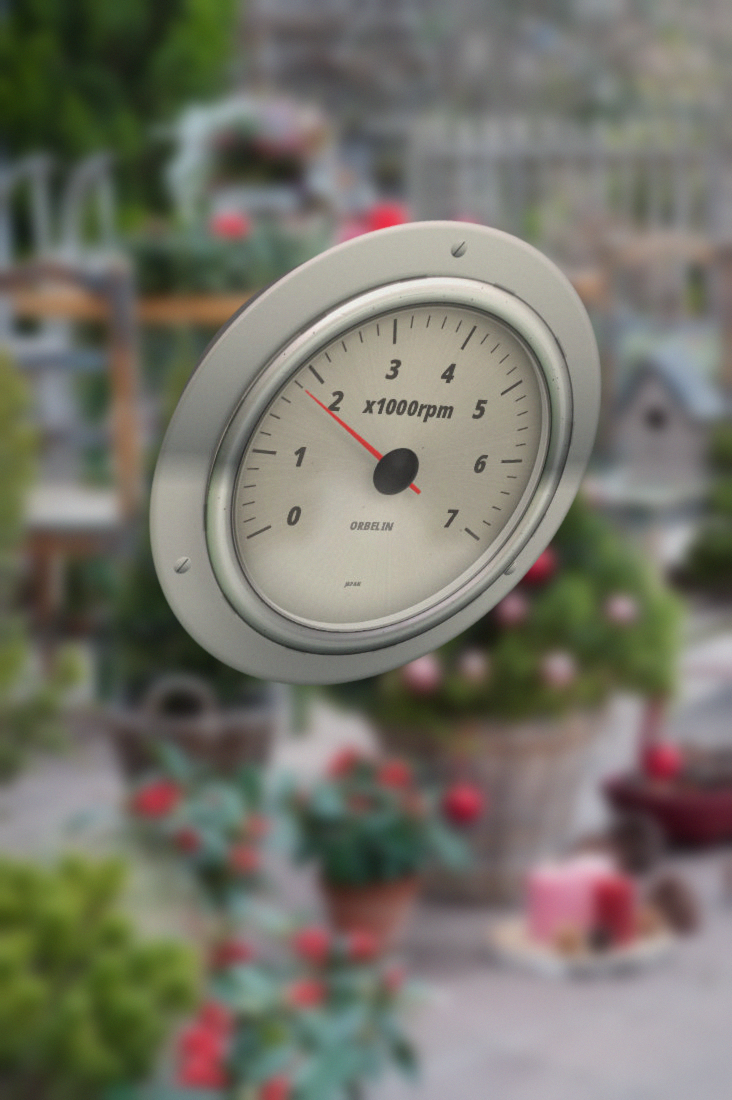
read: 1800 rpm
